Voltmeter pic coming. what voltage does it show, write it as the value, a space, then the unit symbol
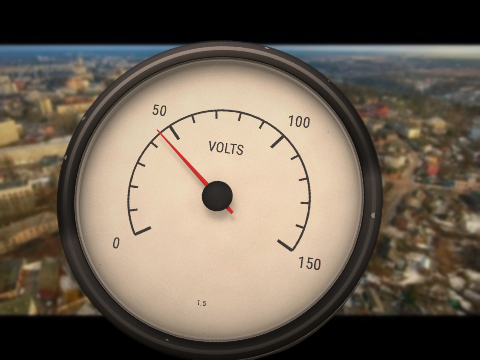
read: 45 V
